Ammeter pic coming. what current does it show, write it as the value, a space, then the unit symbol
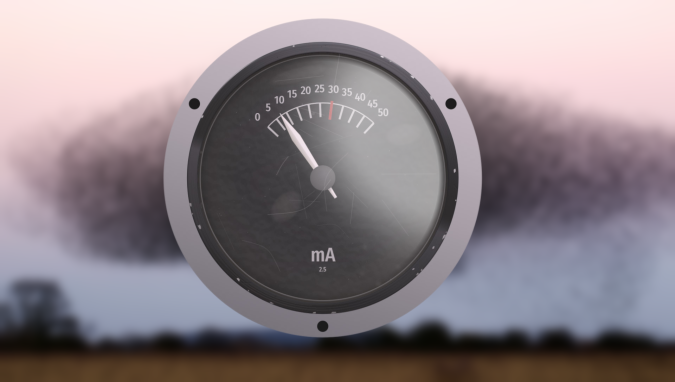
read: 7.5 mA
